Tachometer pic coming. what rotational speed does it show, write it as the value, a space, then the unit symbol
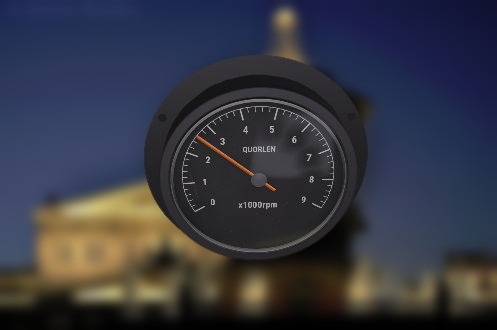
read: 2600 rpm
